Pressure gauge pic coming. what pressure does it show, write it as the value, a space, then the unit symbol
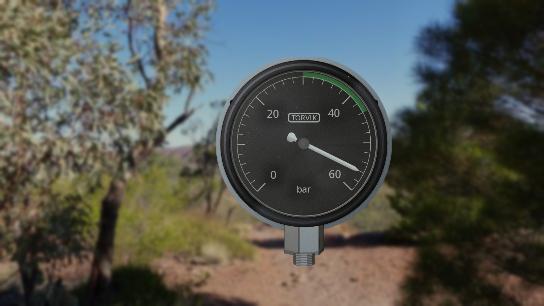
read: 56 bar
